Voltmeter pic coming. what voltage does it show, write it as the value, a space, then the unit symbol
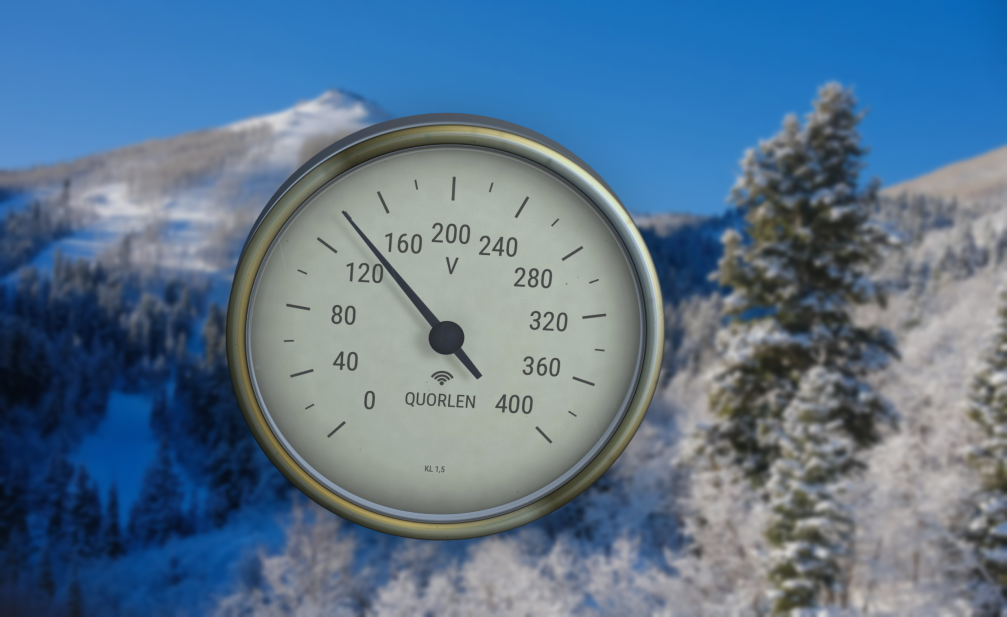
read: 140 V
